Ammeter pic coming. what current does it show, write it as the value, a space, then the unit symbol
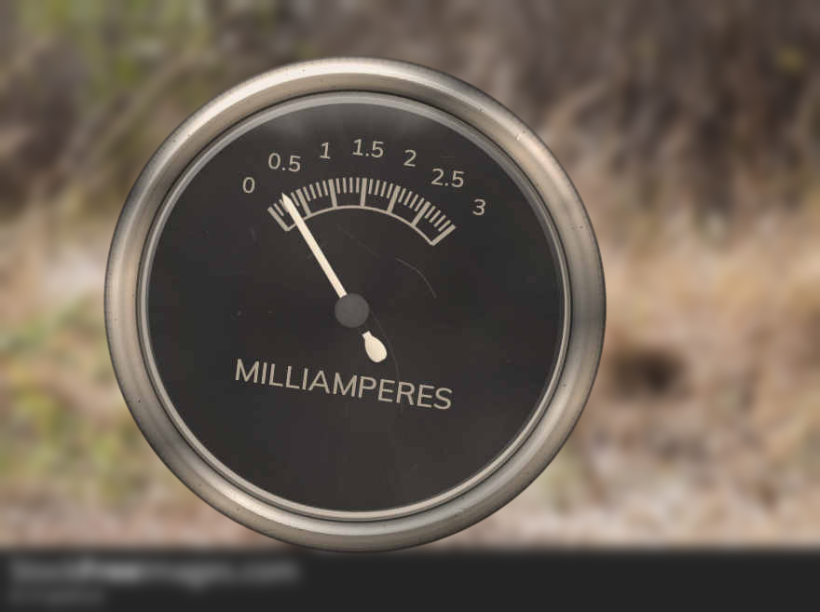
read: 0.3 mA
